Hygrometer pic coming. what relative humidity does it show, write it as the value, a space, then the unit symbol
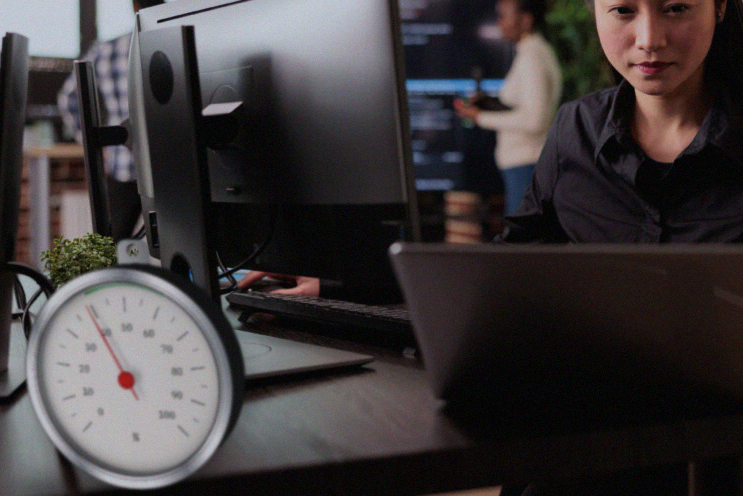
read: 40 %
